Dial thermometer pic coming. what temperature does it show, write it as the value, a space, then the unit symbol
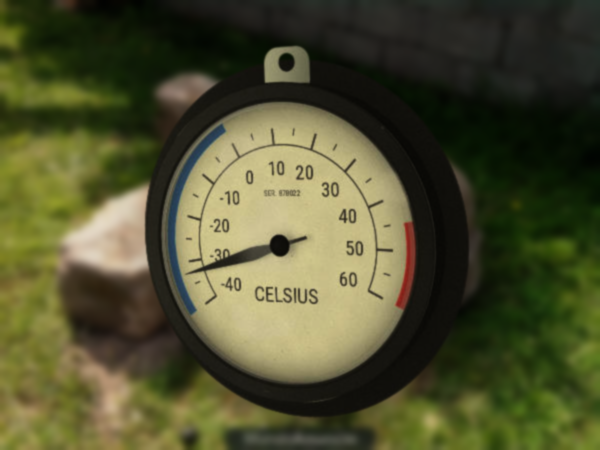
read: -32.5 °C
